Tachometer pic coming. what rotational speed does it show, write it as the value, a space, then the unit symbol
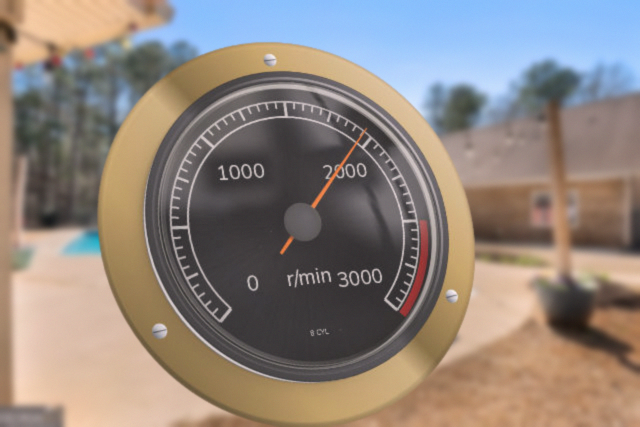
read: 1950 rpm
